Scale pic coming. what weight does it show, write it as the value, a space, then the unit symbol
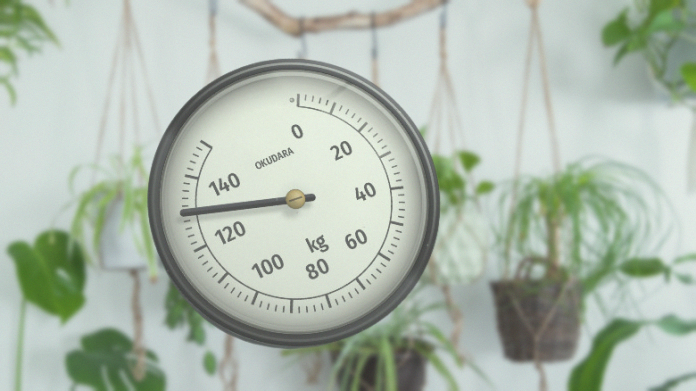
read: 130 kg
